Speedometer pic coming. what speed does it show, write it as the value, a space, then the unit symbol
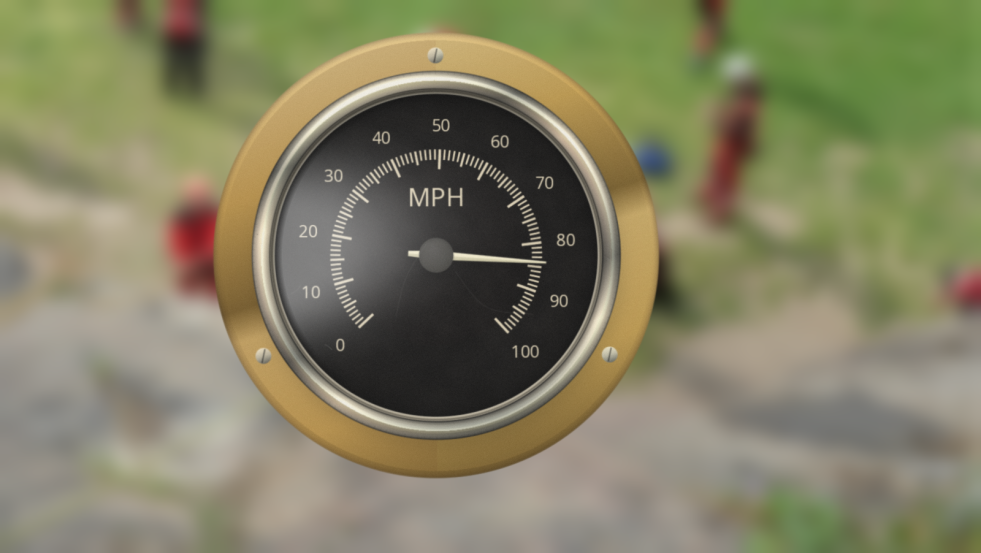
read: 84 mph
